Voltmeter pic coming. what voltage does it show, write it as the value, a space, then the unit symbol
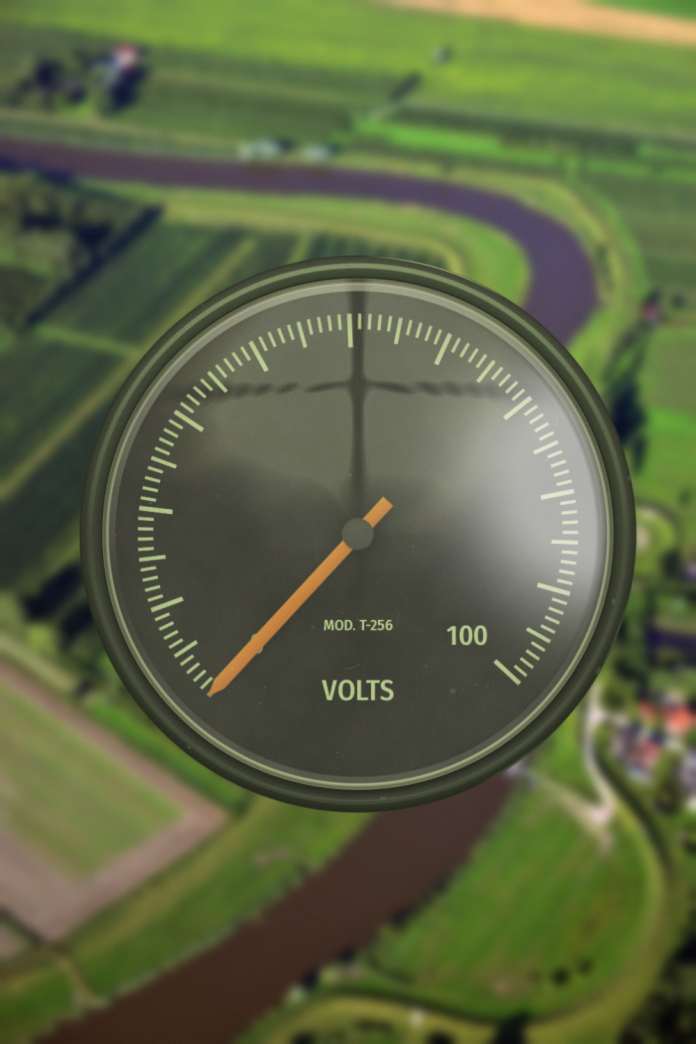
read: 0 V
